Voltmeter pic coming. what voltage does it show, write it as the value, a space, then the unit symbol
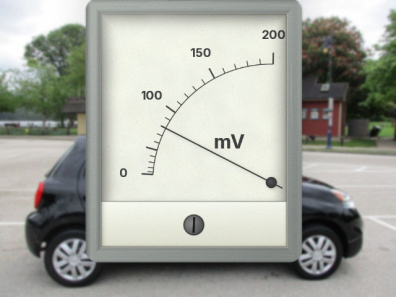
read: 80 mV
